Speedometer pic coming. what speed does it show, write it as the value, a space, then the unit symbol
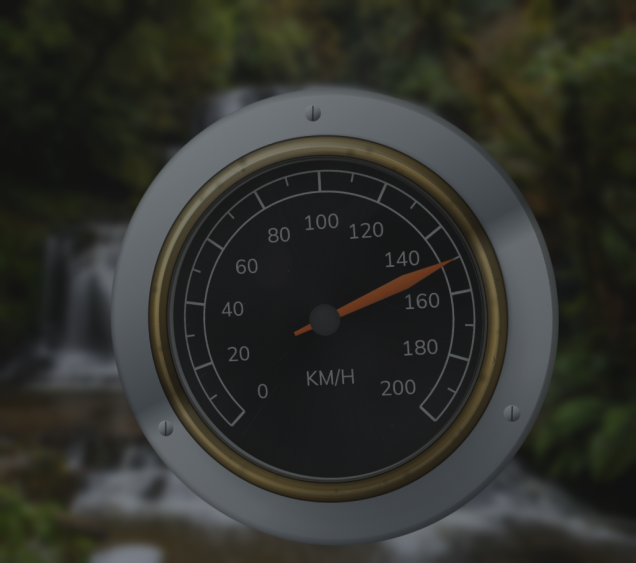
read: 150 km/h
